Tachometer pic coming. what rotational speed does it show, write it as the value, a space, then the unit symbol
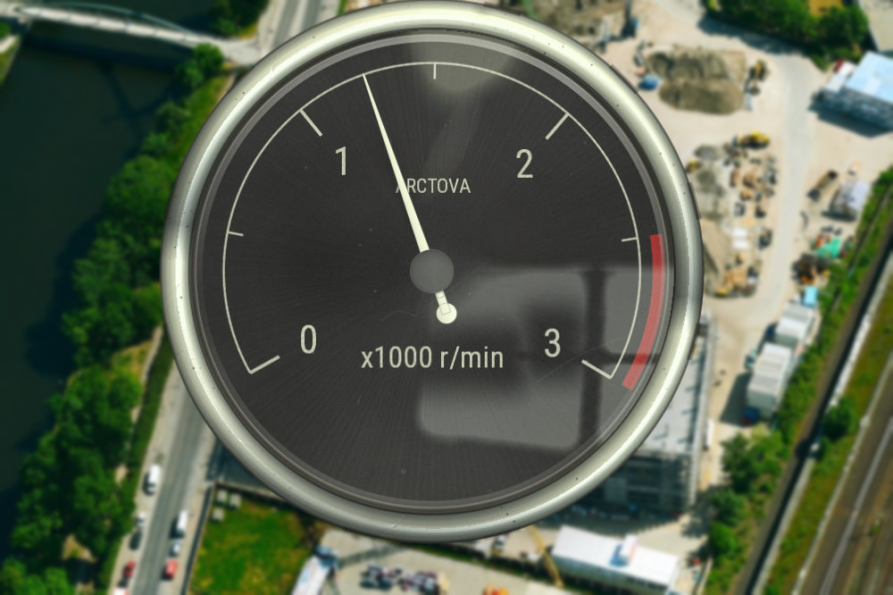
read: 1250 rpm
